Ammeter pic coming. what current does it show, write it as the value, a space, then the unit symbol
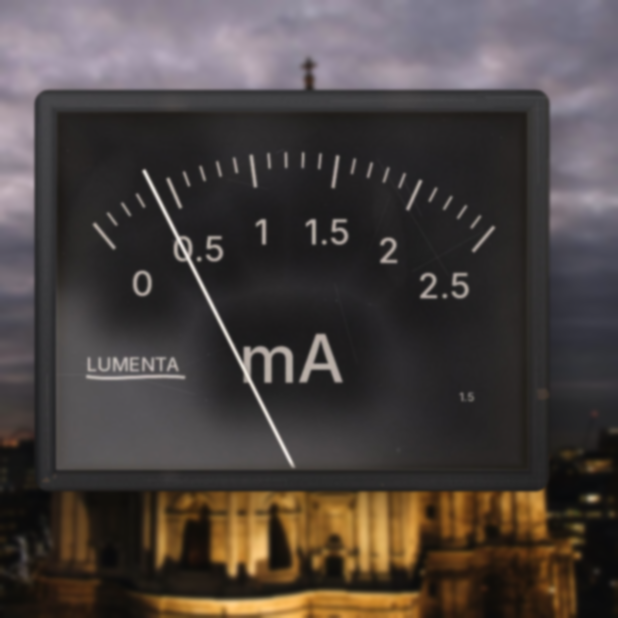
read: 0.4 mA
